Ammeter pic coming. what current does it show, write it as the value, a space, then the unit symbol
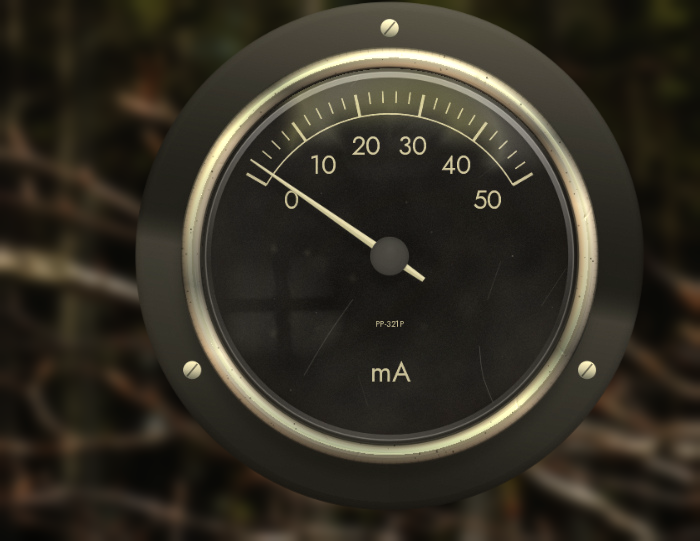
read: 2 mA
